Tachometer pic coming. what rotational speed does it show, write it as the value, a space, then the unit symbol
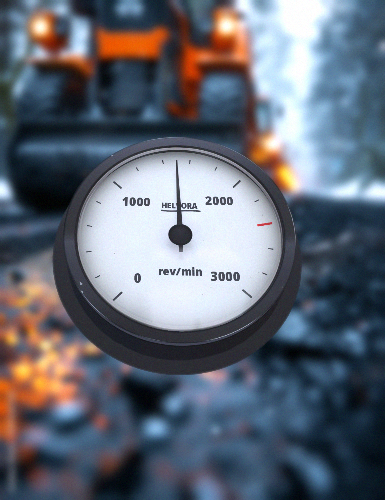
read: 1500 rpm
